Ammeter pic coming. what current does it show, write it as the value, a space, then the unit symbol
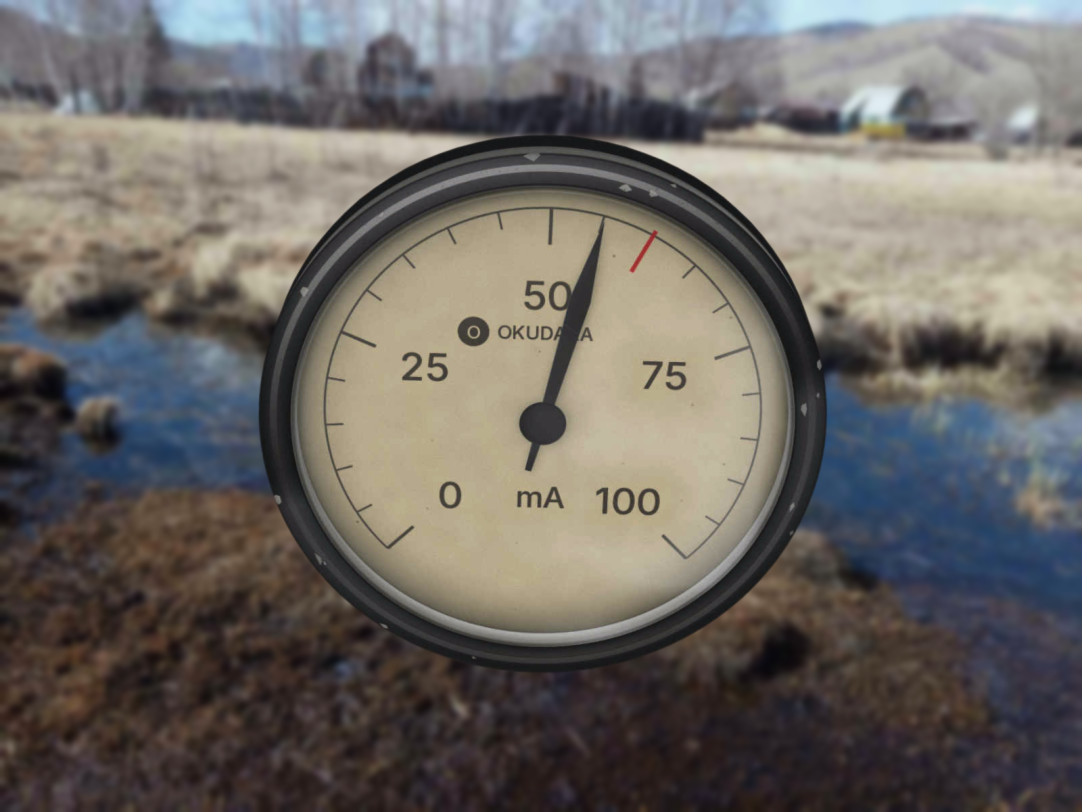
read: 55 mA
